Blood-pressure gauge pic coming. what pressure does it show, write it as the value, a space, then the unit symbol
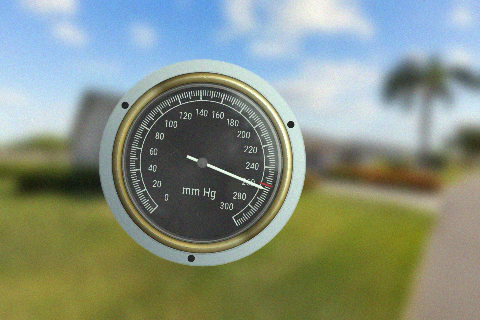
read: 260 mmHg
